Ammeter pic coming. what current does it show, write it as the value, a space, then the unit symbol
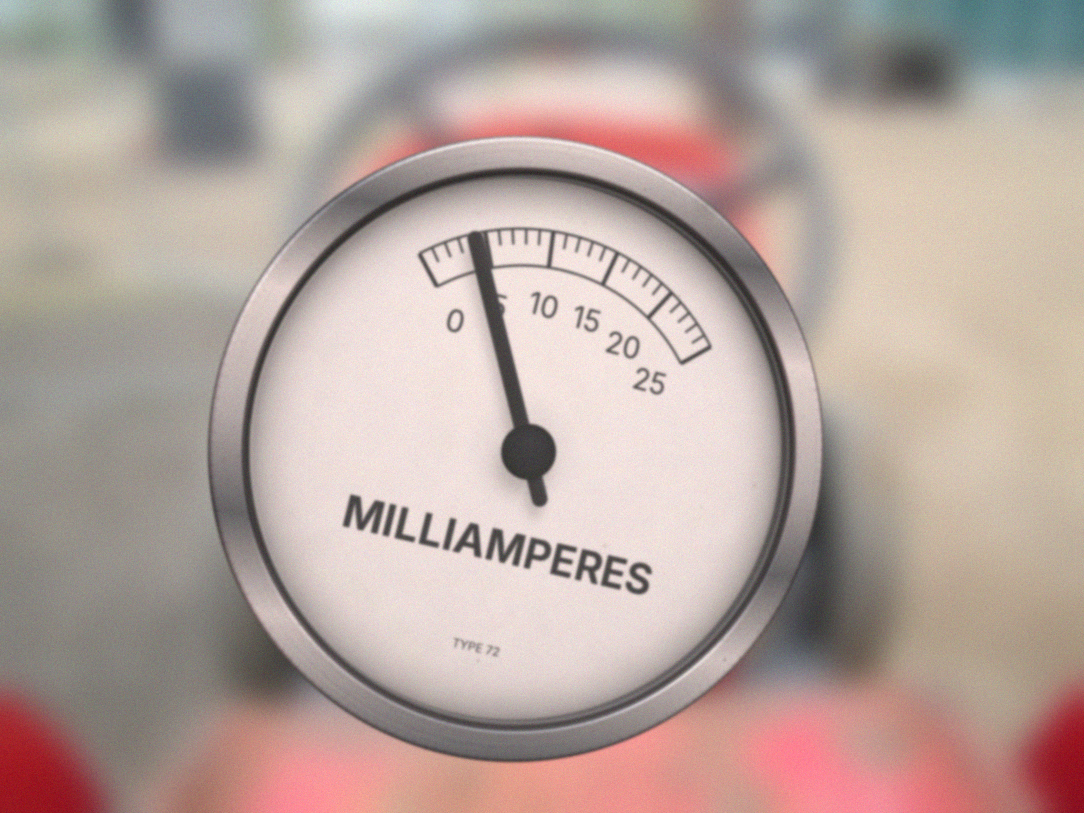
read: 4 mA
